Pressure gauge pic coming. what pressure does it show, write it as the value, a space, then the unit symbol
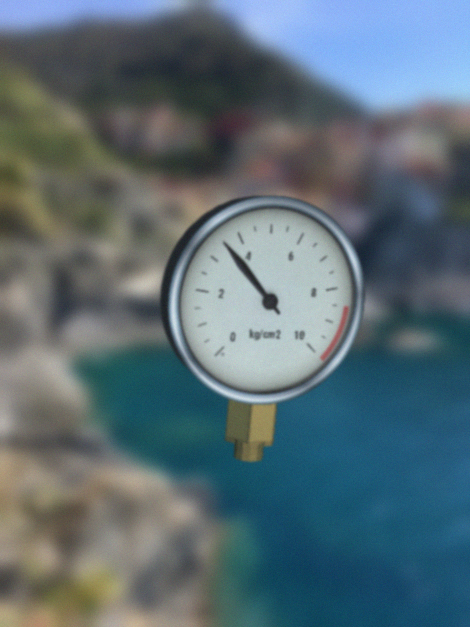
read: 3.5 kg/cm²
